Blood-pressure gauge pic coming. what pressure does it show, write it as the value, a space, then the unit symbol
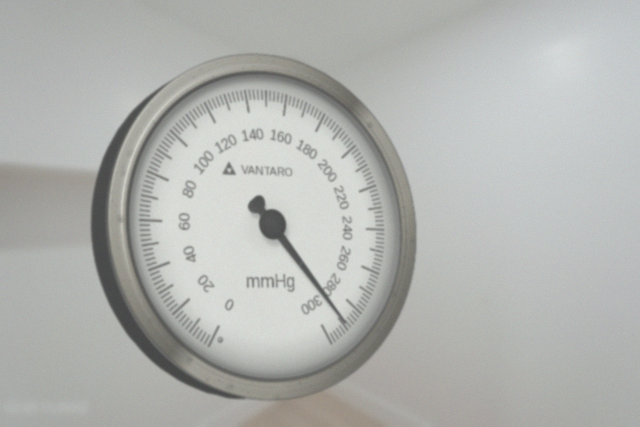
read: 290 mmHg
